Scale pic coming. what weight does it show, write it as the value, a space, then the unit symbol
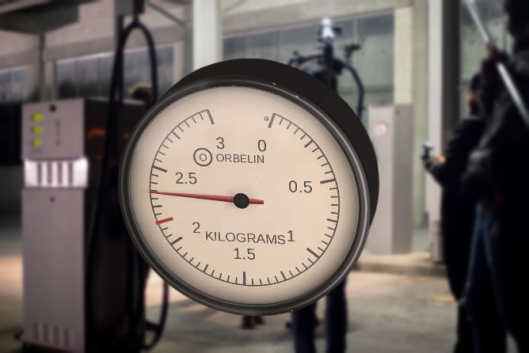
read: 2.35 kg
